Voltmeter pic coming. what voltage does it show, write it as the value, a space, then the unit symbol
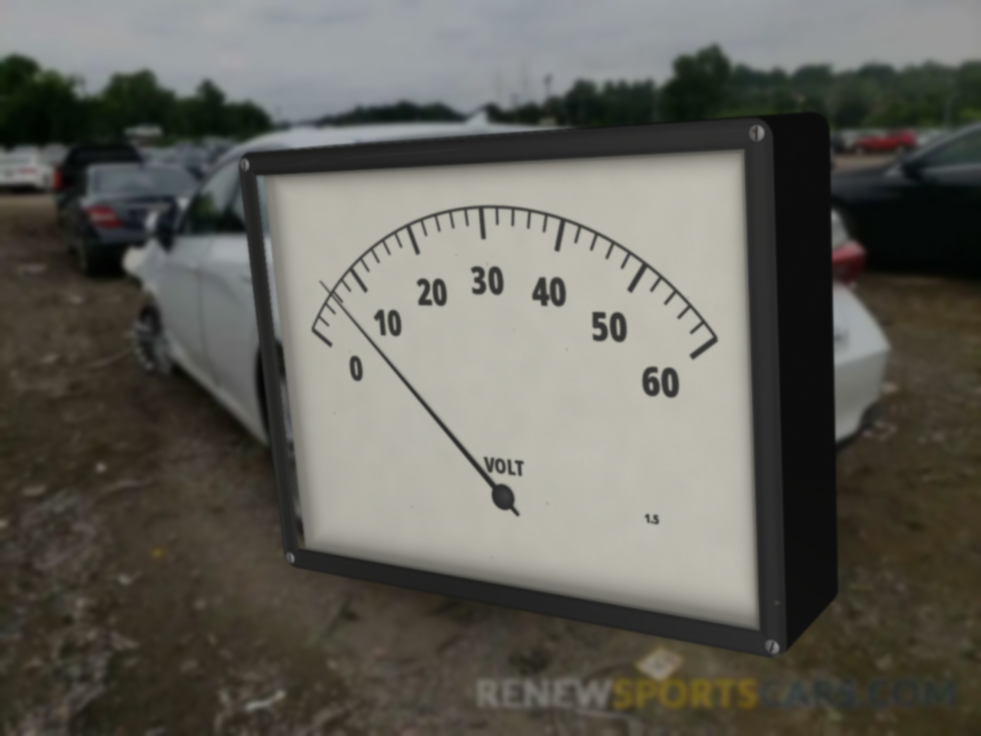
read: 6 V
